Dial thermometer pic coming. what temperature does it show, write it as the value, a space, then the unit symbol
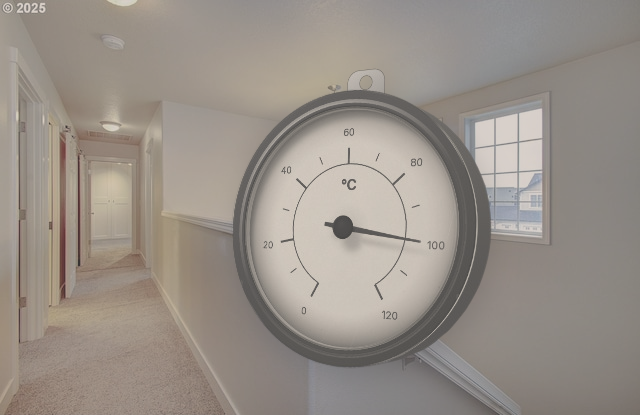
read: 100 °C
